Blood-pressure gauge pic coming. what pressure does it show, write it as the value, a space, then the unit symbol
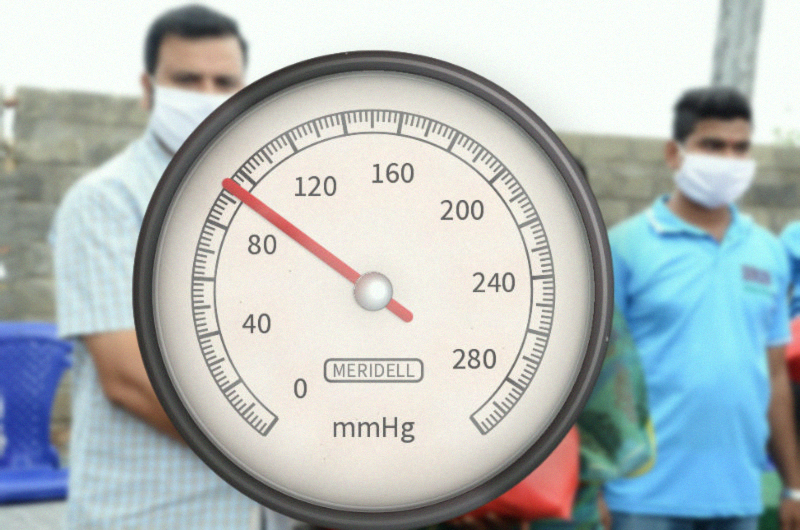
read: 94 mmHg
